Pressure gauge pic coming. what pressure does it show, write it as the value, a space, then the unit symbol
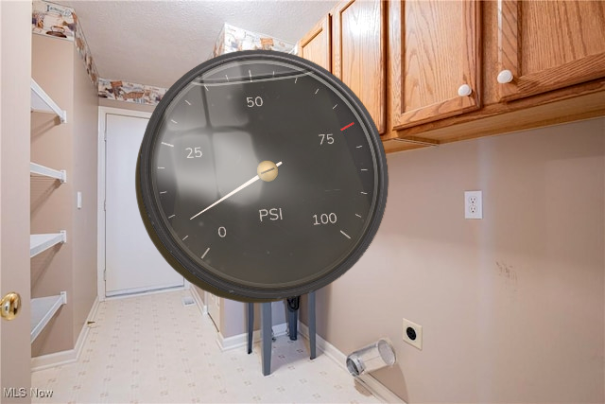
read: 7.5 psi
